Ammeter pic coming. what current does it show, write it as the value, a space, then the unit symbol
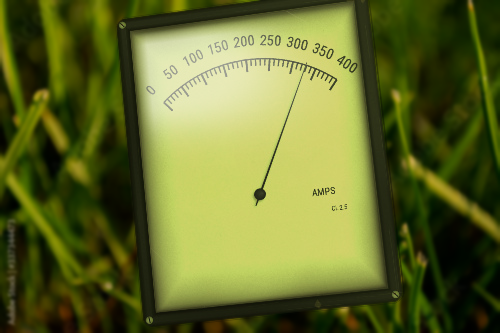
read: 330 A
